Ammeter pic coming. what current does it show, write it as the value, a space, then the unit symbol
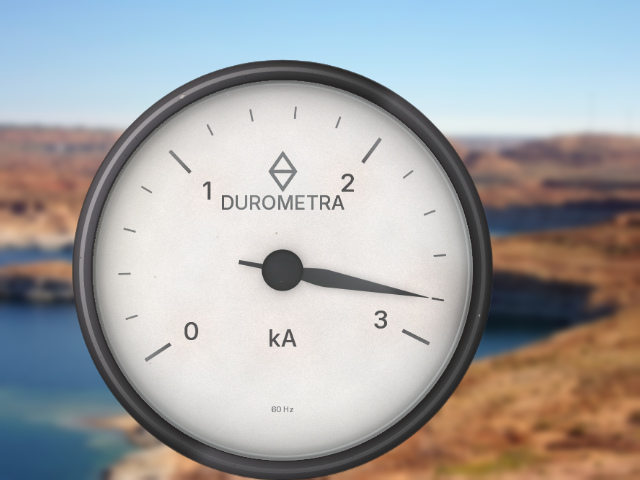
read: 2.8 kA
